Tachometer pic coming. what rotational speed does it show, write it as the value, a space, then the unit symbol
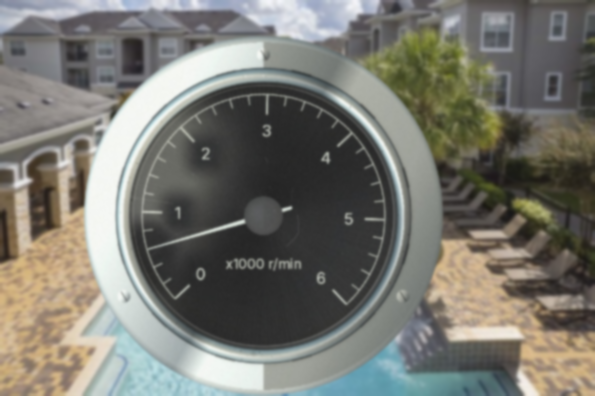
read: 600 rpm
